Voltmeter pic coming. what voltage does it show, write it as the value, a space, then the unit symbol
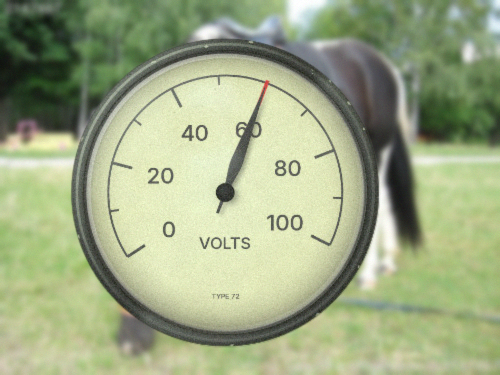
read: 60 V
